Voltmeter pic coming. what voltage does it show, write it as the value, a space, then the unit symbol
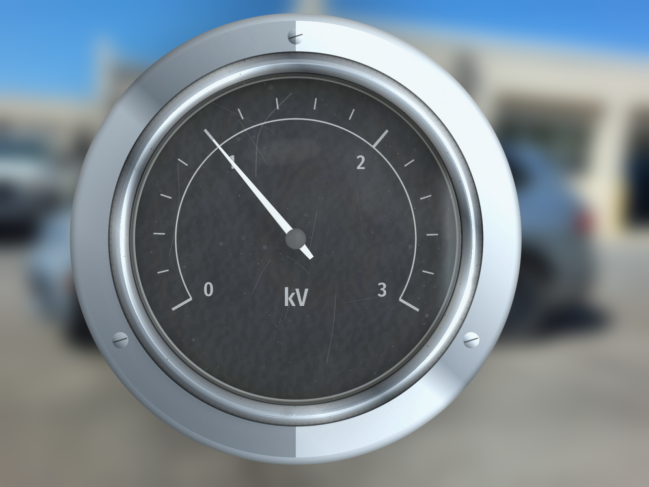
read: 1 kV
